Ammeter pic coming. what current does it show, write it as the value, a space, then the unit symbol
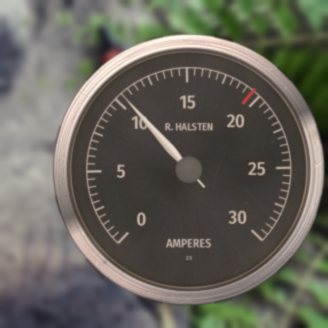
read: 10.5 A
